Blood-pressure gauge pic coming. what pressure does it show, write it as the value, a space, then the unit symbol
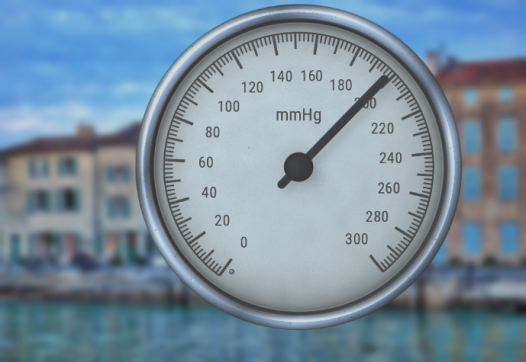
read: 198 mmHg
